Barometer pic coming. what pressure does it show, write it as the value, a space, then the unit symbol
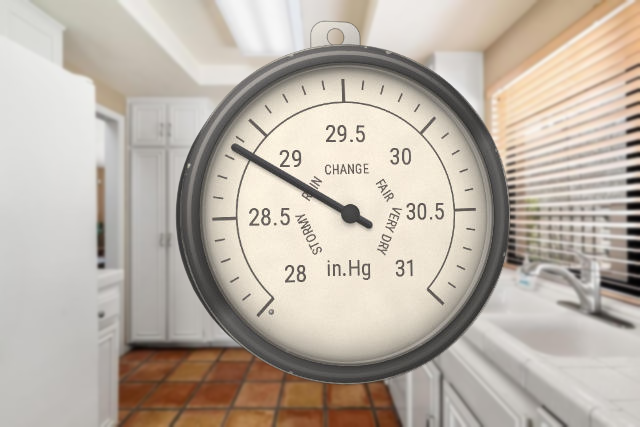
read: 28.85 inHg
